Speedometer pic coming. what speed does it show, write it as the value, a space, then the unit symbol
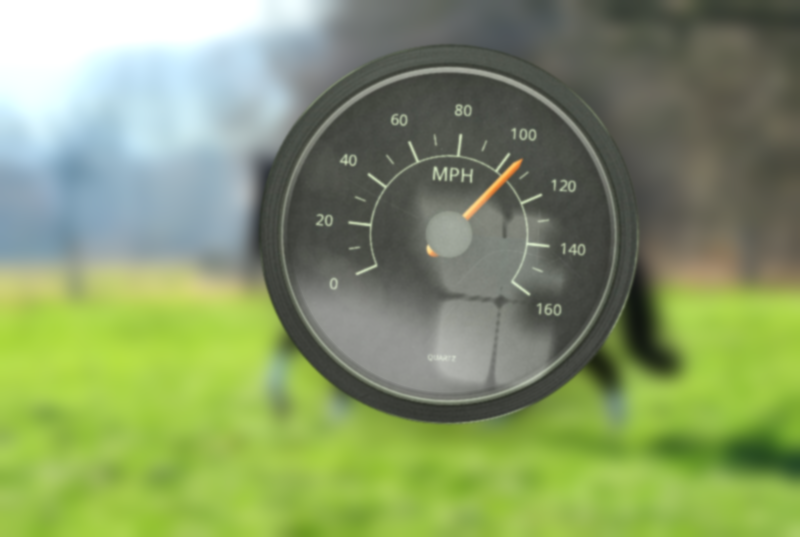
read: 105 mph
